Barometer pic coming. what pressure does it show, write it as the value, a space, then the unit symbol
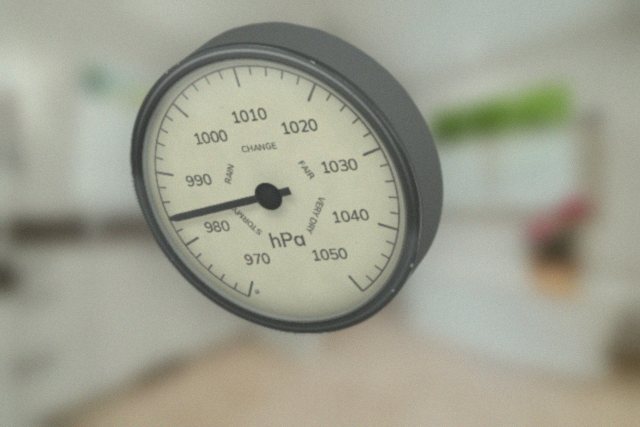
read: 984 hPa
